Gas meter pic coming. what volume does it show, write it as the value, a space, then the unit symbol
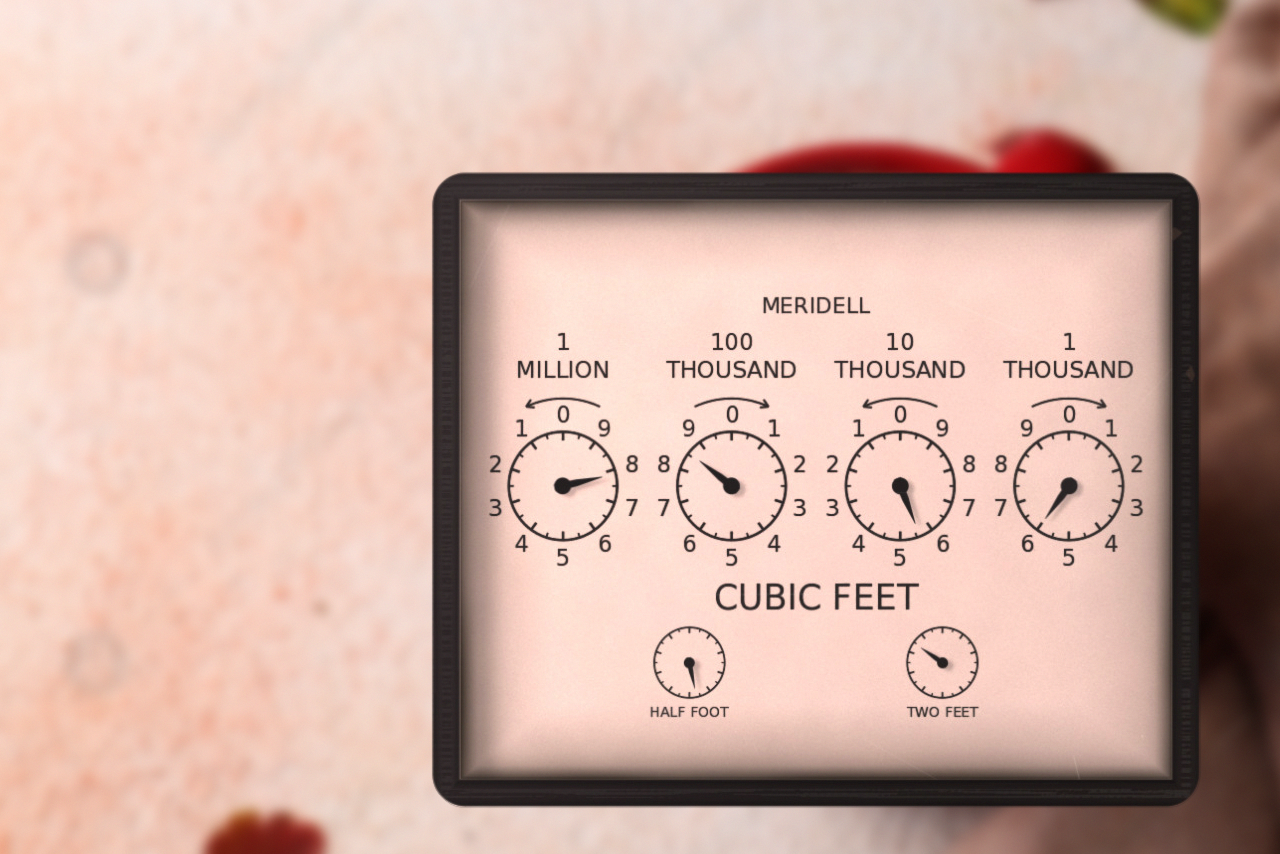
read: 785600 ft³
